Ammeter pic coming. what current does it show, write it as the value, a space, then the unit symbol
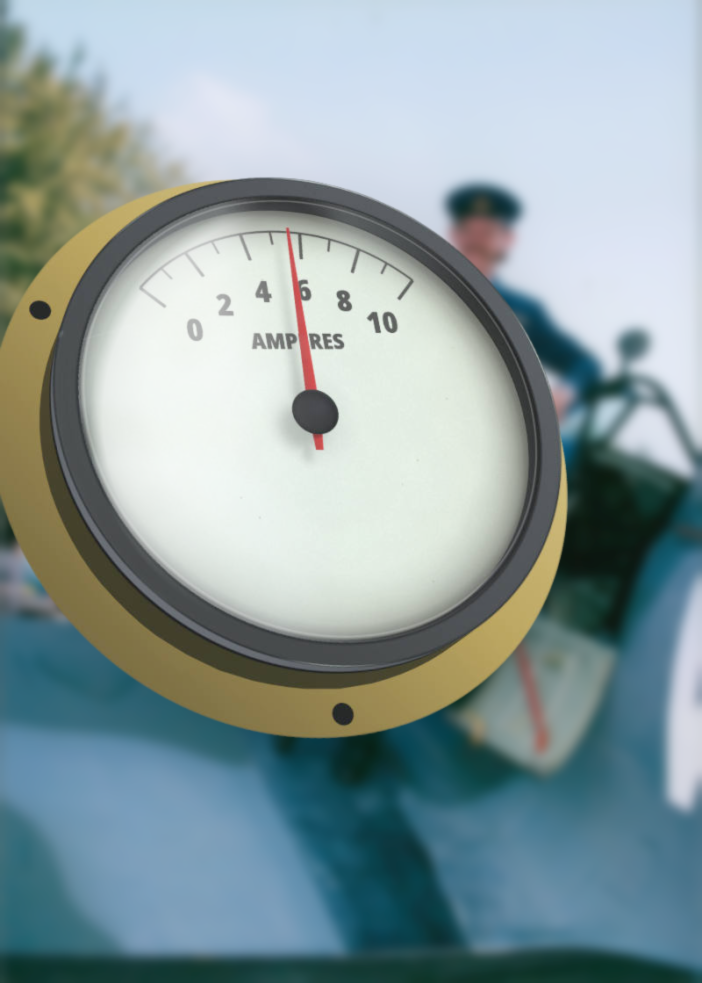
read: 5.5 A
